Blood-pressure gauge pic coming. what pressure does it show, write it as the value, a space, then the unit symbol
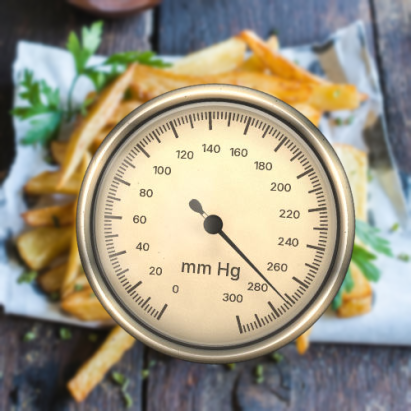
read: 272 mmHg
